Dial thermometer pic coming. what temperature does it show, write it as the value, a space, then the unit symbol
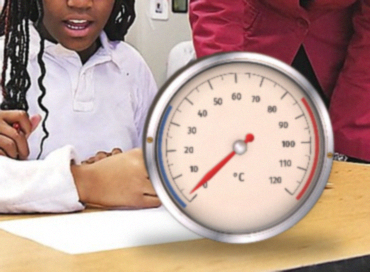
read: 2.5 °C
